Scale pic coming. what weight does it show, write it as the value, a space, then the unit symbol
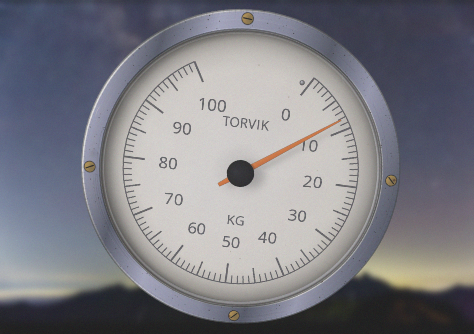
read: 8 kg
